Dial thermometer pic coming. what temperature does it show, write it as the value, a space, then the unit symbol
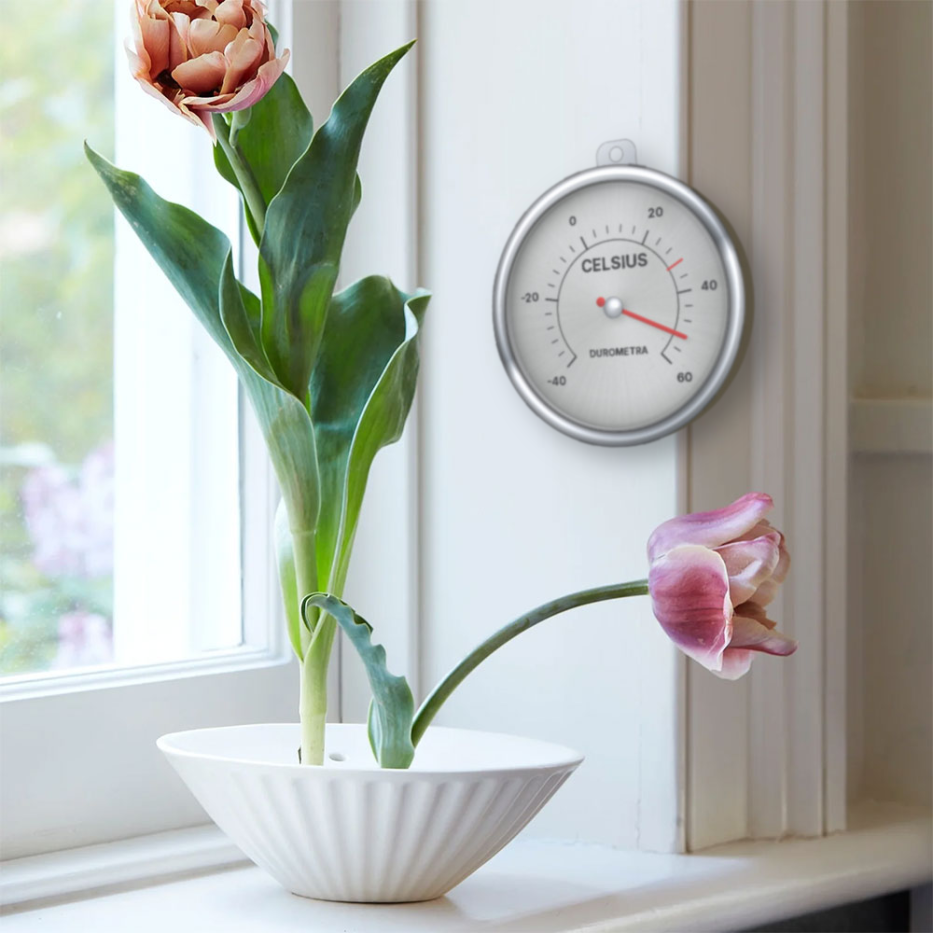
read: 52 °C
